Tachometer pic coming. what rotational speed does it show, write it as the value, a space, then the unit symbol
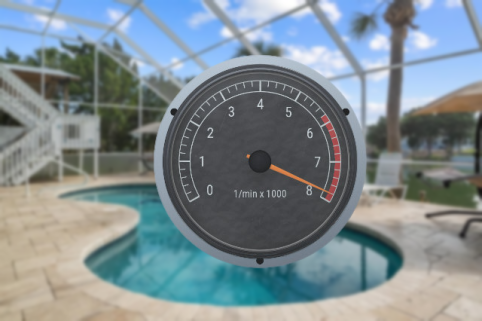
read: 7800 rpm
